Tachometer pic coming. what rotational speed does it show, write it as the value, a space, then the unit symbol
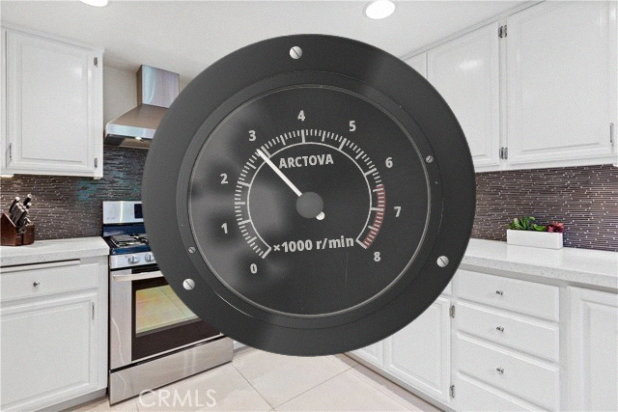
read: 2900 rpm
